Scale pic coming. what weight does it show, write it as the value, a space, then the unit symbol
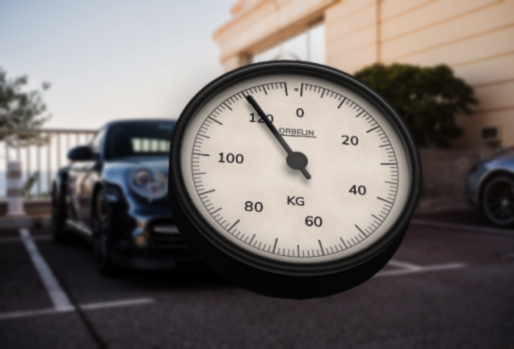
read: 120 kg
